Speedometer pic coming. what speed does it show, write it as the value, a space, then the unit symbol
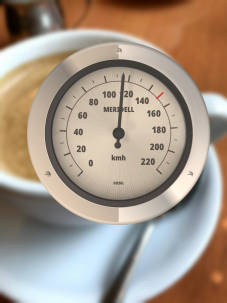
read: 115 km/h
